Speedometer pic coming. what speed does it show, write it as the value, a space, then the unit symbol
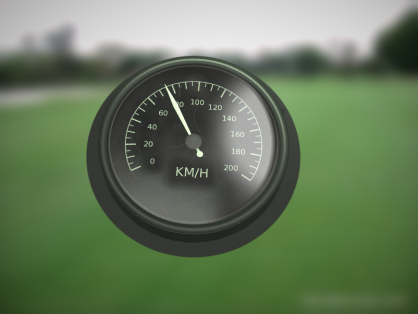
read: 75 km/h
